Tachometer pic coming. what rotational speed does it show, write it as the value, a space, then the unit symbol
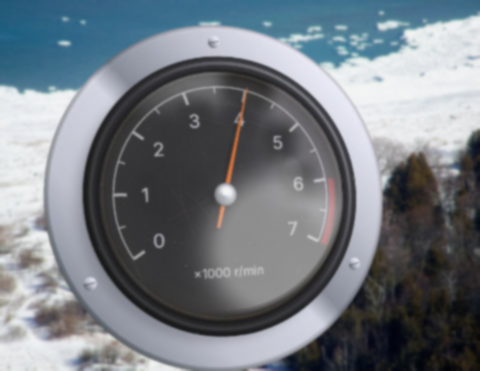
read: 4000 rpm
